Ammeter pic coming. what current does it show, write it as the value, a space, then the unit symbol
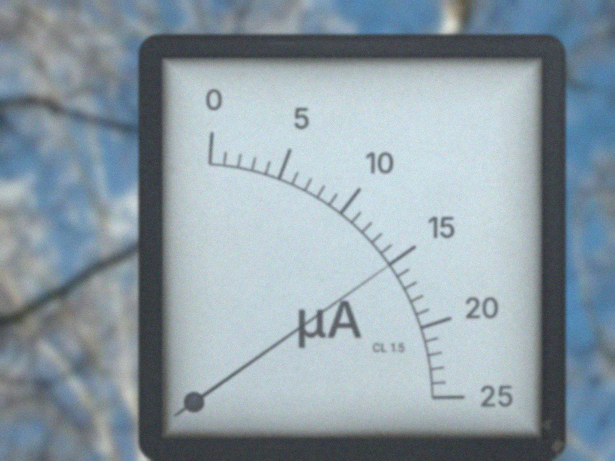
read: 15 µA
